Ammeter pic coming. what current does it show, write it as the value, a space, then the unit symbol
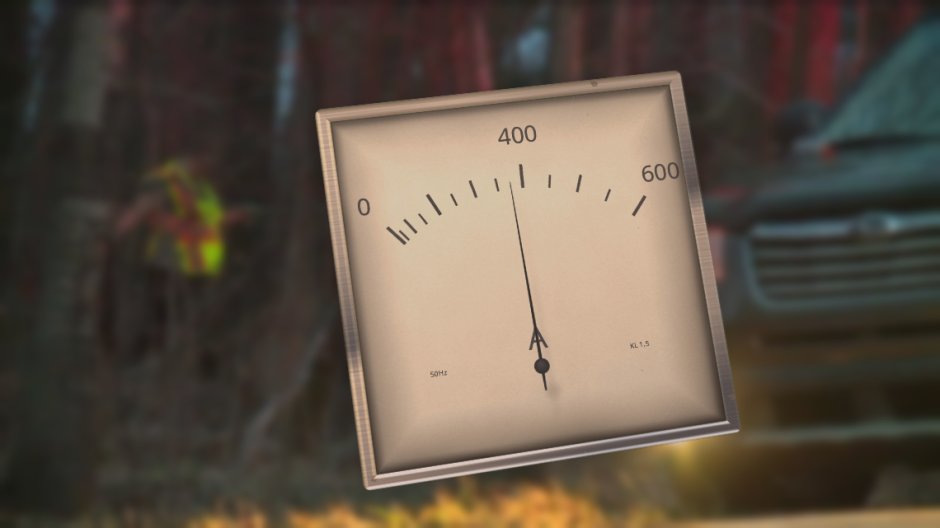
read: 375 A
